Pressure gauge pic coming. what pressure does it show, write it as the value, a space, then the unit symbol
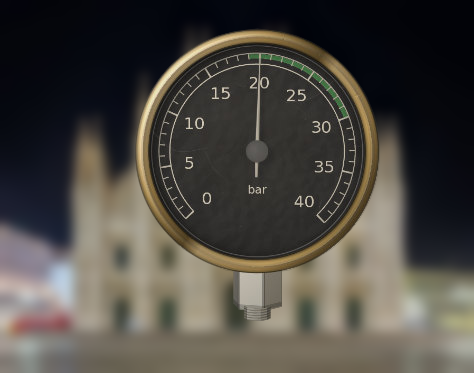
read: 20 bar
